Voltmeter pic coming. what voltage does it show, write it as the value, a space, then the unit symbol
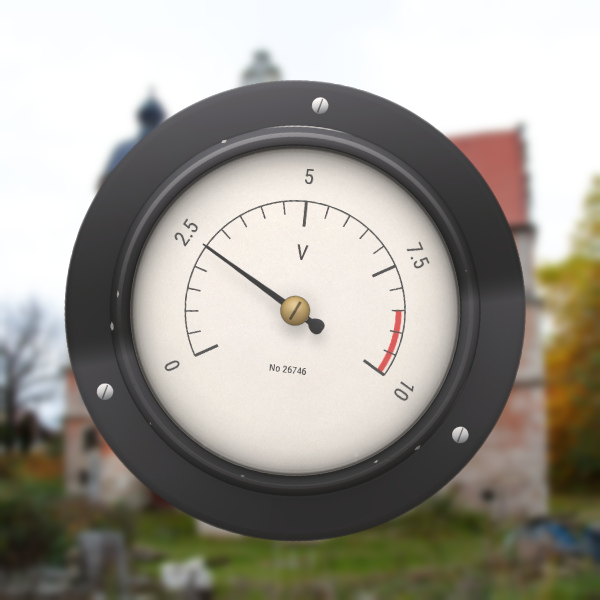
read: 2.5 V
